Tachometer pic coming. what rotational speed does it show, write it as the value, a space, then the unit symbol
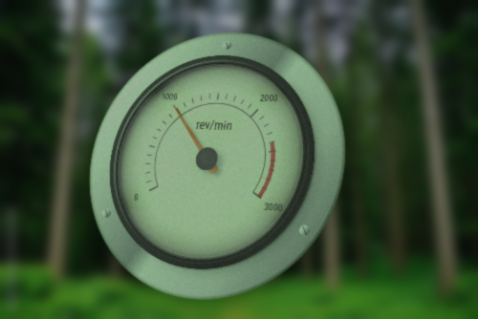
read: 1000 rpm
